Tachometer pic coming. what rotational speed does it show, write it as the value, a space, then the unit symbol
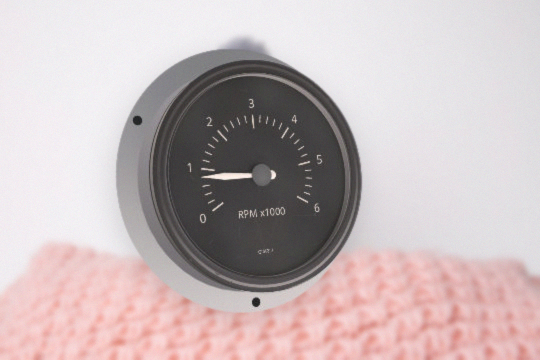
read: 800 rpm
